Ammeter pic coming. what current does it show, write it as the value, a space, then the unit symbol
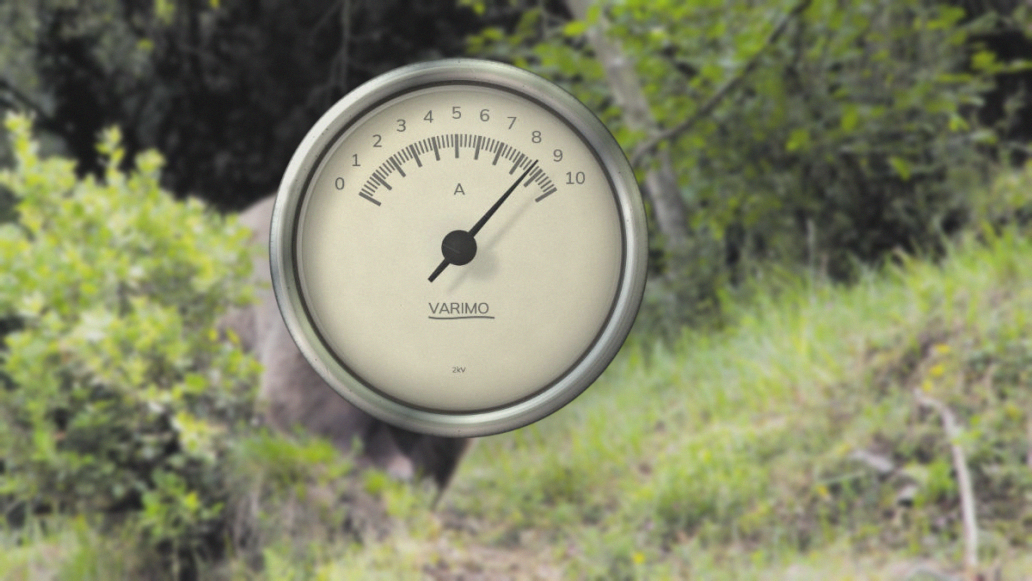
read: 8.6 A
